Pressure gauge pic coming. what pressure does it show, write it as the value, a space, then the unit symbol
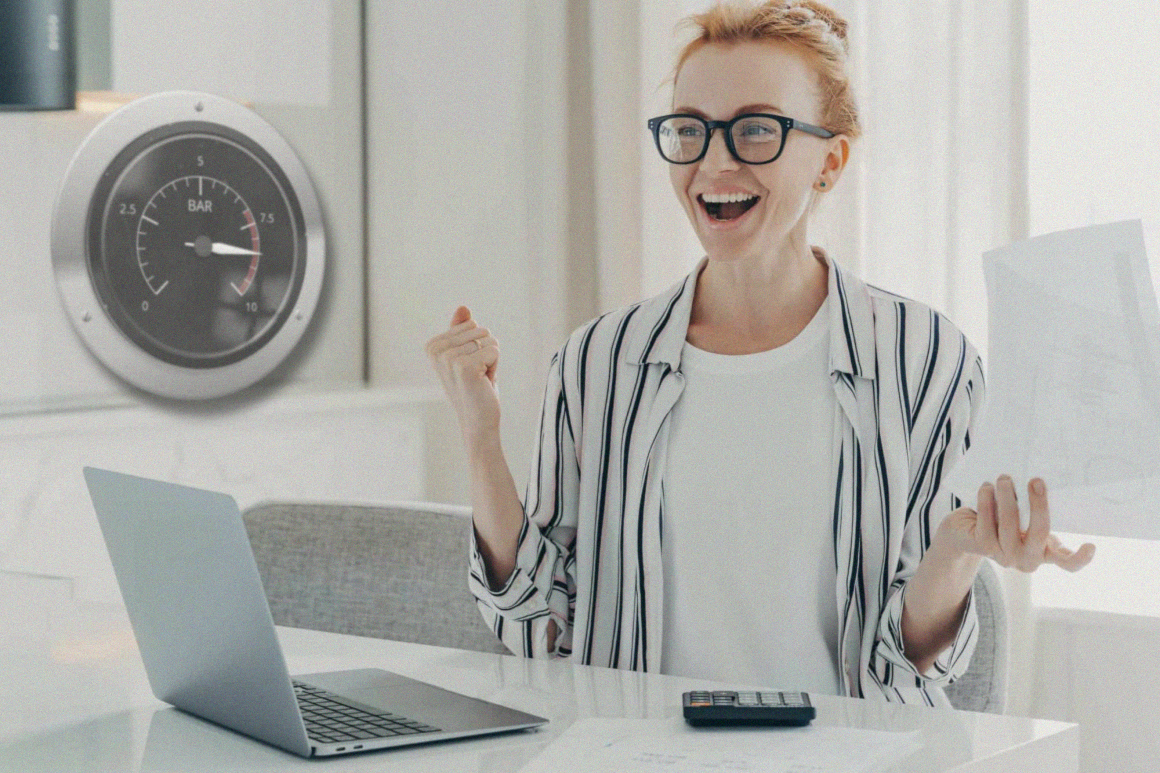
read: 8.5 bar
